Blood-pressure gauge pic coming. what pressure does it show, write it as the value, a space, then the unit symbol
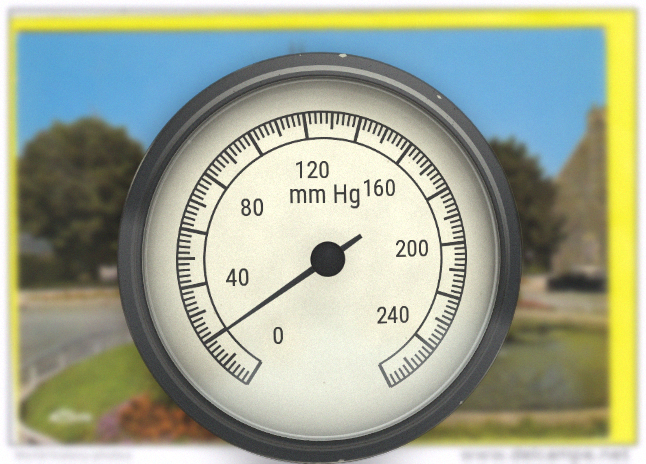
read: 20 mmHg
